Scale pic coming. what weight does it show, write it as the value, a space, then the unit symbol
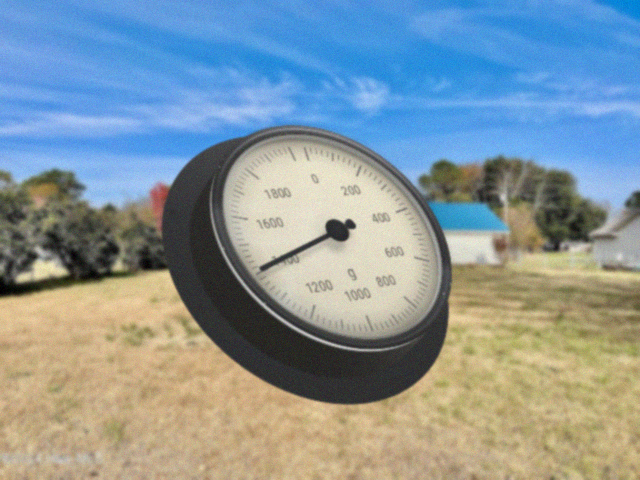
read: 1400 g
